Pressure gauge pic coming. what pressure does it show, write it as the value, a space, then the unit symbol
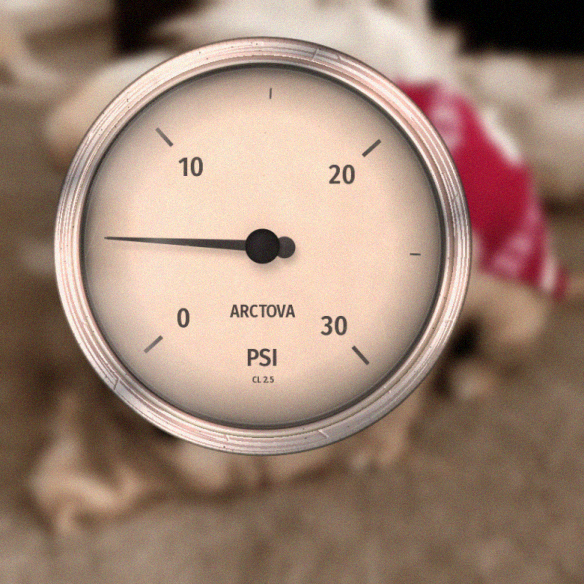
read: 5 psi
